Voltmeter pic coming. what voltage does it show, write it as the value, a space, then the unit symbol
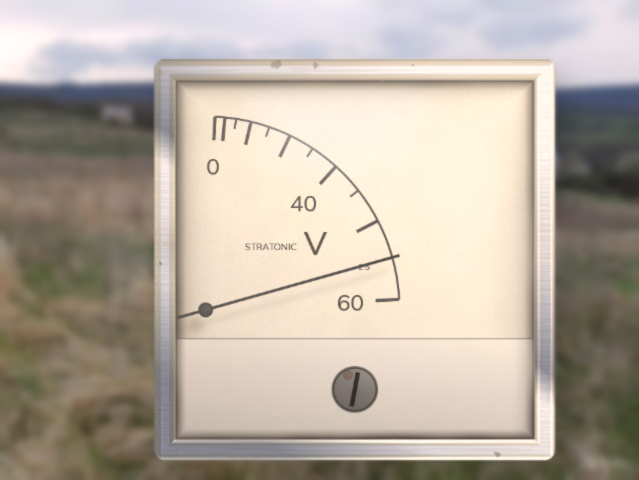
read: 55 V
